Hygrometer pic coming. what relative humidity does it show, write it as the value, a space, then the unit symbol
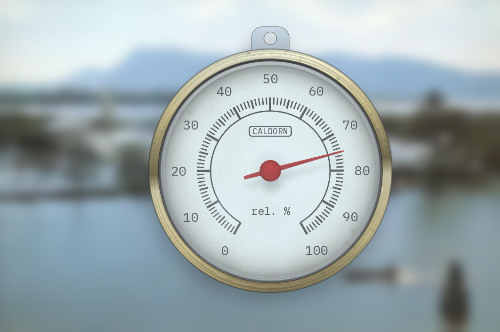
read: 75 %
